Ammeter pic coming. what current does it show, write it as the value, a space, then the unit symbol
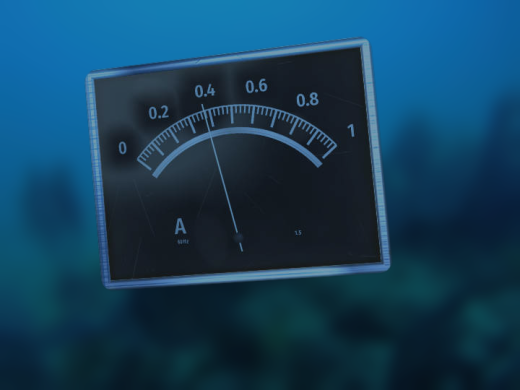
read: 0.38 A
